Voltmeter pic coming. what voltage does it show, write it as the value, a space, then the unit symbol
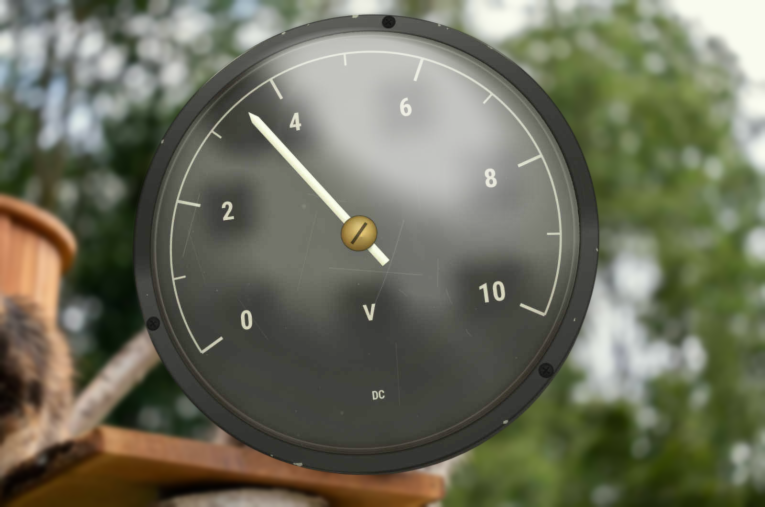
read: 3.5 V
